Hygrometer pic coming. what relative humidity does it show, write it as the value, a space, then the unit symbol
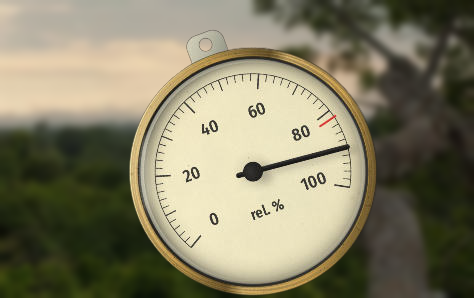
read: 90 %
